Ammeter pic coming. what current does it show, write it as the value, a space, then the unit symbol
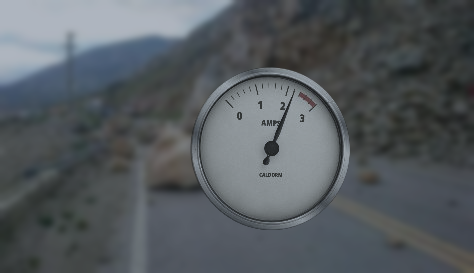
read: 2.2 A
